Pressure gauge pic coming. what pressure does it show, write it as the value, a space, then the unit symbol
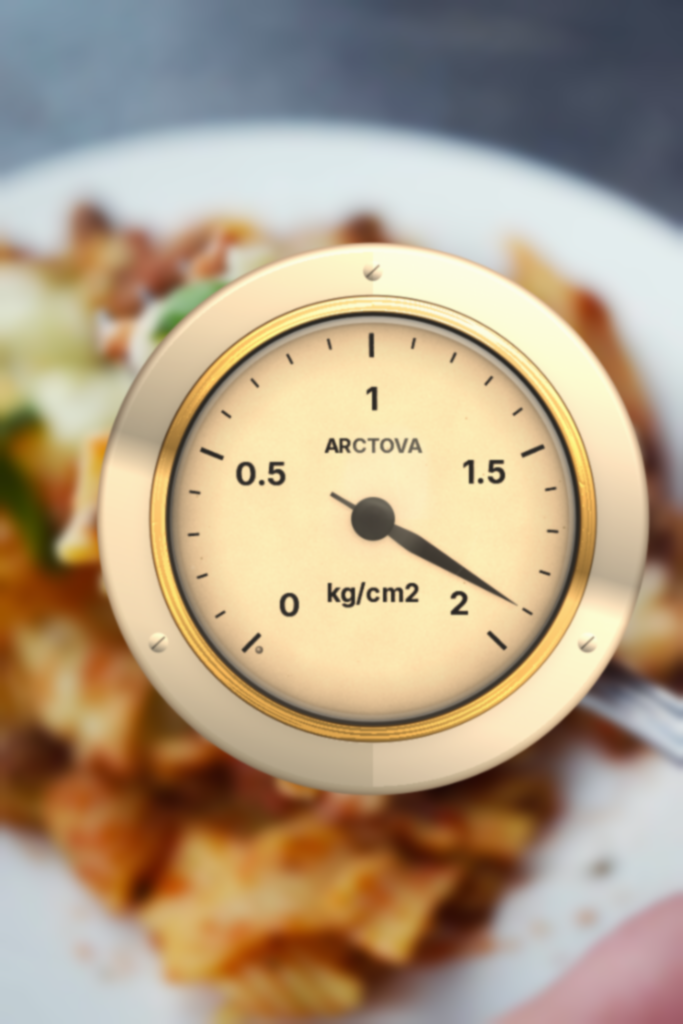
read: 1.9 kg/cm²
